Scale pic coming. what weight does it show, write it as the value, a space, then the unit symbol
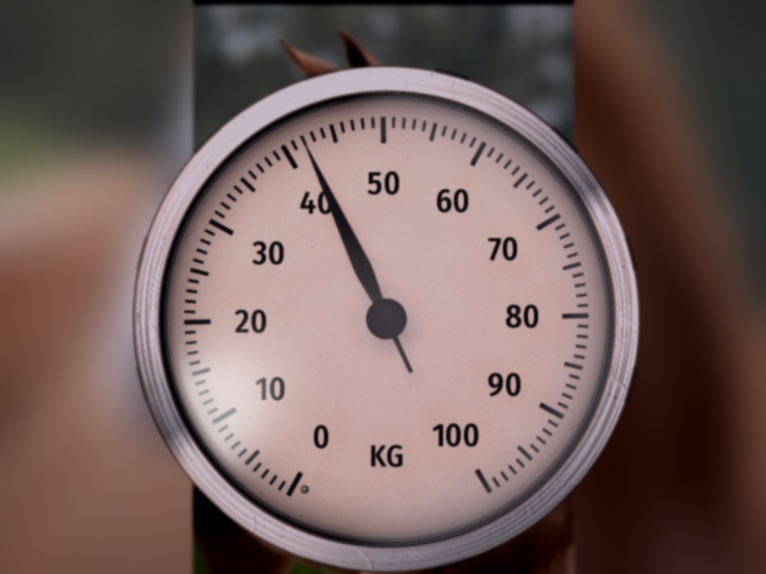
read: 42 kg
